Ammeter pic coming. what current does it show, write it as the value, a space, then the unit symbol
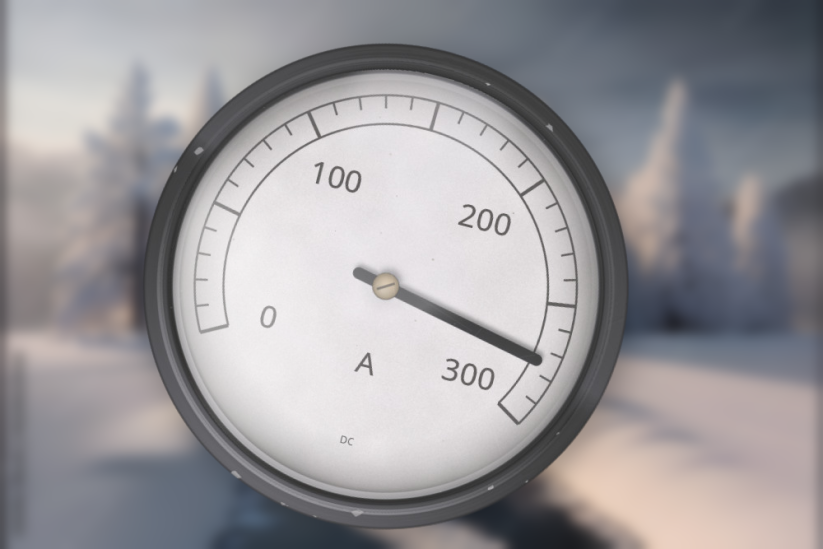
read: 275 A
